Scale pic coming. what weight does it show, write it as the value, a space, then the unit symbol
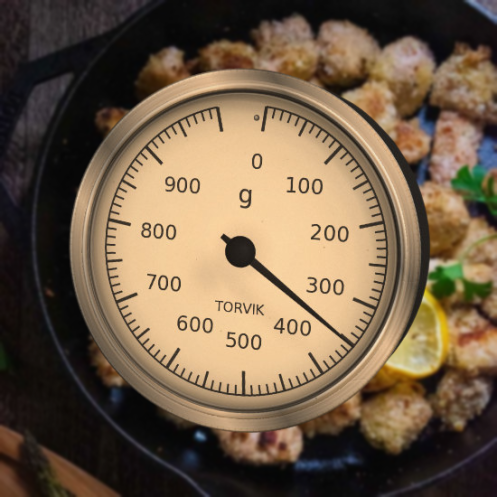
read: 350 g
